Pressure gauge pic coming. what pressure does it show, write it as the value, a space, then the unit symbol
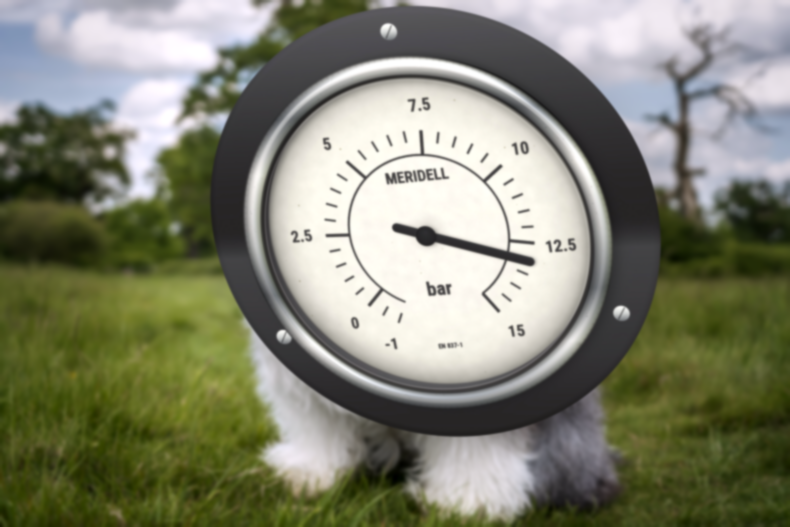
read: 13 bar
